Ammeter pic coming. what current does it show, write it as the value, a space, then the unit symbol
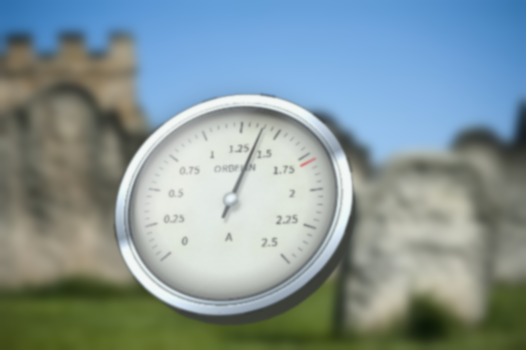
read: 1.4 A
